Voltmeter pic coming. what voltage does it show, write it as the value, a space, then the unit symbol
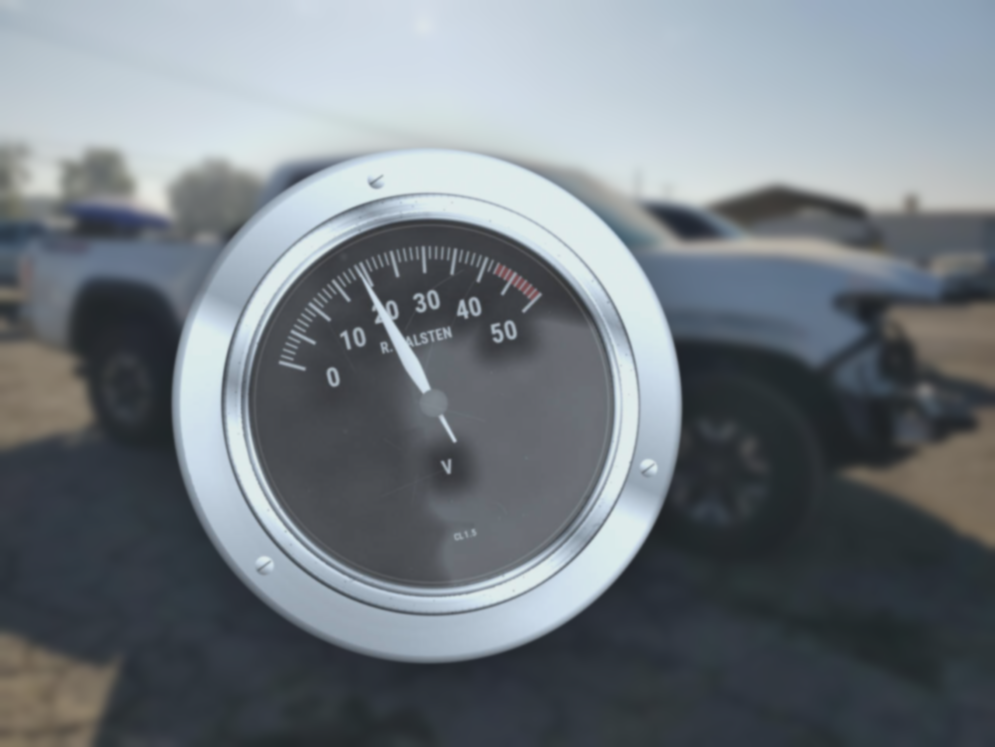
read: 19 V
